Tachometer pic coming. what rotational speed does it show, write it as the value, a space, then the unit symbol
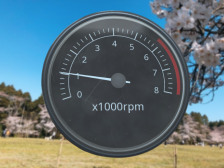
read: 1000 rpm
